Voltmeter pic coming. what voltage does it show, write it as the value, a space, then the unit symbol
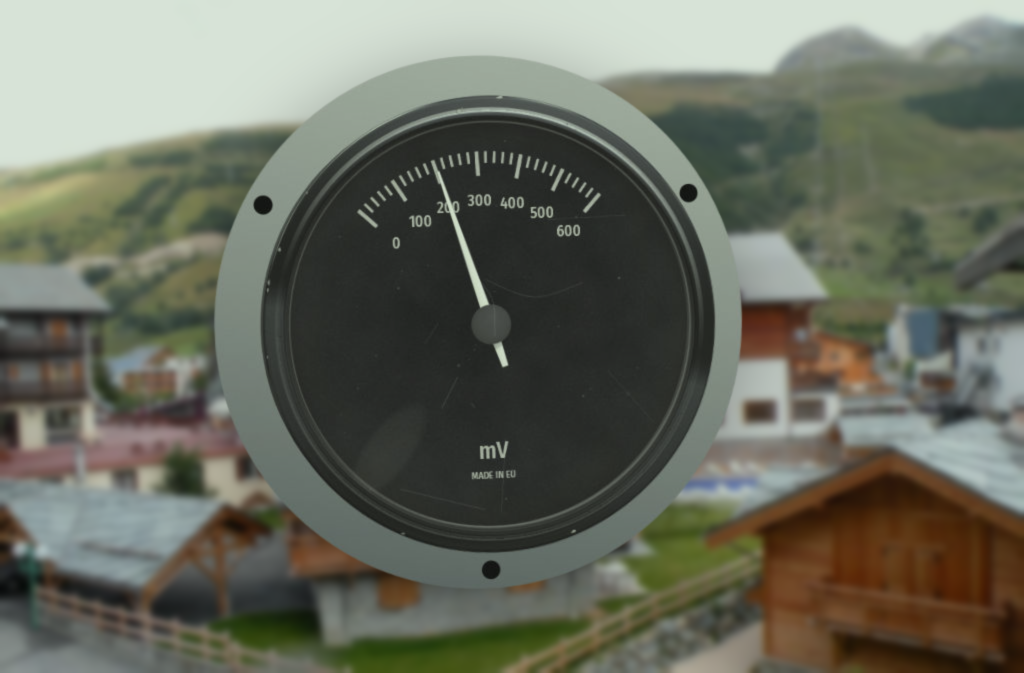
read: 200 mV
